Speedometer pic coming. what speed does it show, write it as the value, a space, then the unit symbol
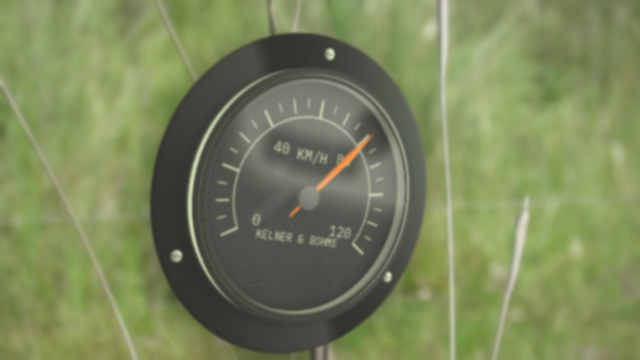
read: 80 km/h
